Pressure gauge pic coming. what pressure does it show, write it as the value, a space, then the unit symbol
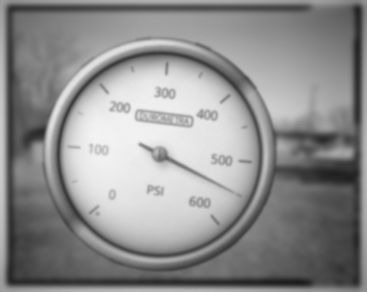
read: 550 psi
